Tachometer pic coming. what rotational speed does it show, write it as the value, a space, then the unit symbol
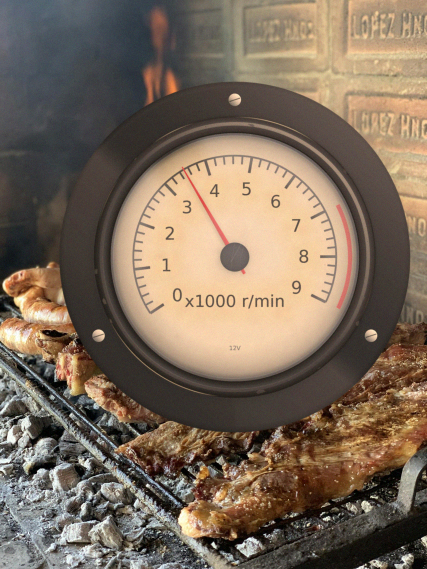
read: 3500 rpm
